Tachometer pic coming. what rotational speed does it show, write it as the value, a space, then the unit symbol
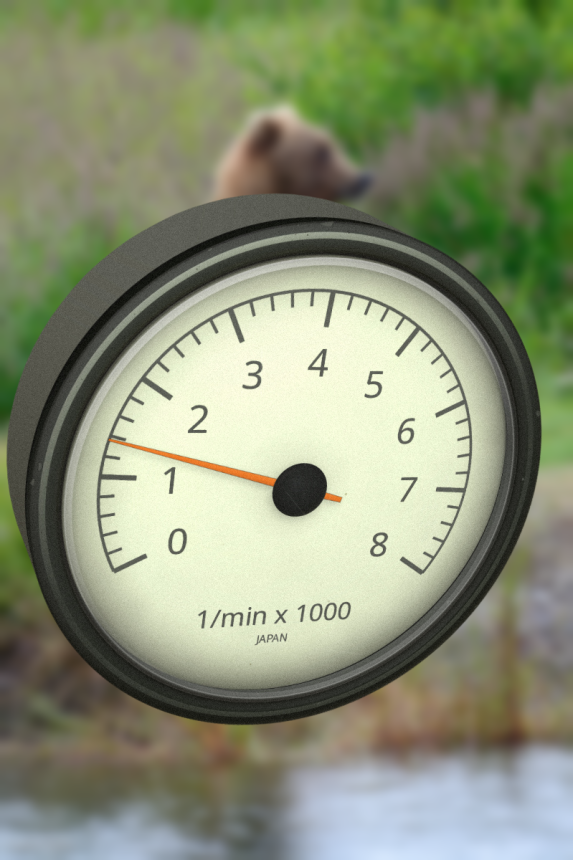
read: 1400 rpm
